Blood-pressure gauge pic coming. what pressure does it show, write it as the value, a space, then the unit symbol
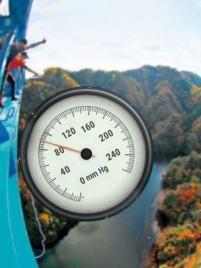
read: 90 mmHg
